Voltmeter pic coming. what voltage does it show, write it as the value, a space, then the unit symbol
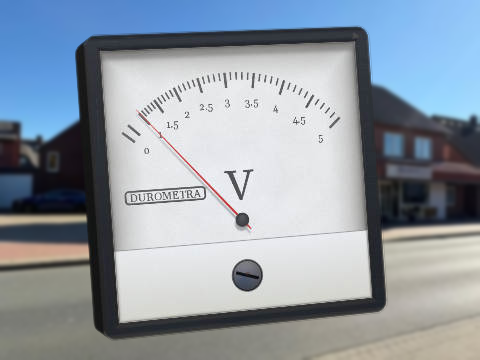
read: 1 V
